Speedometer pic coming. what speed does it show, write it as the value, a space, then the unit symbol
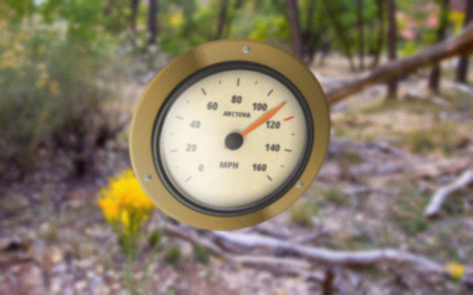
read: 110 mph
